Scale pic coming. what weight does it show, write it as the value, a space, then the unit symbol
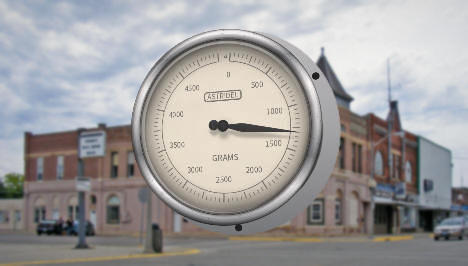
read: 1300 g
